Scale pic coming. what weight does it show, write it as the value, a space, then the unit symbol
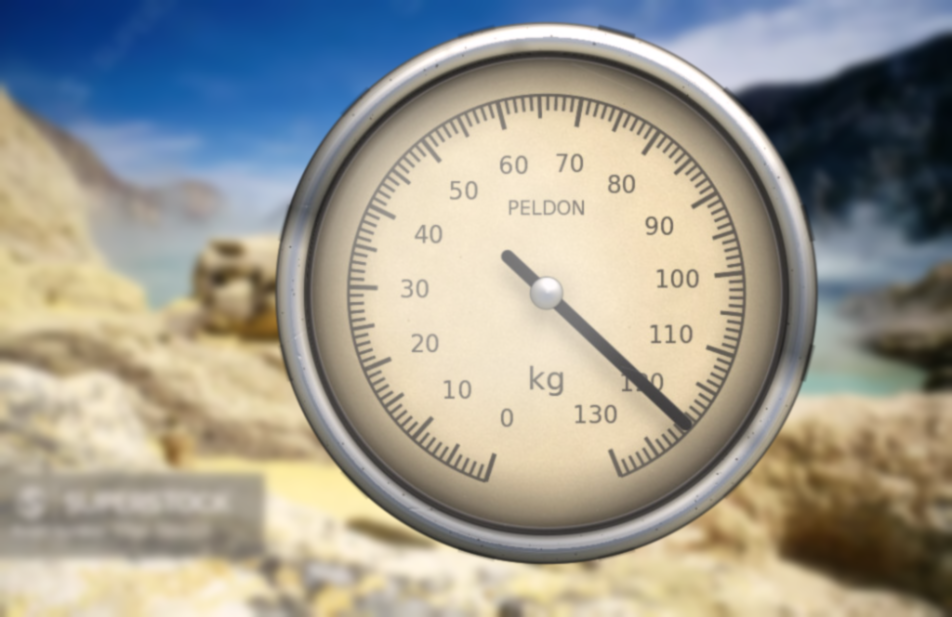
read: 120 kg
